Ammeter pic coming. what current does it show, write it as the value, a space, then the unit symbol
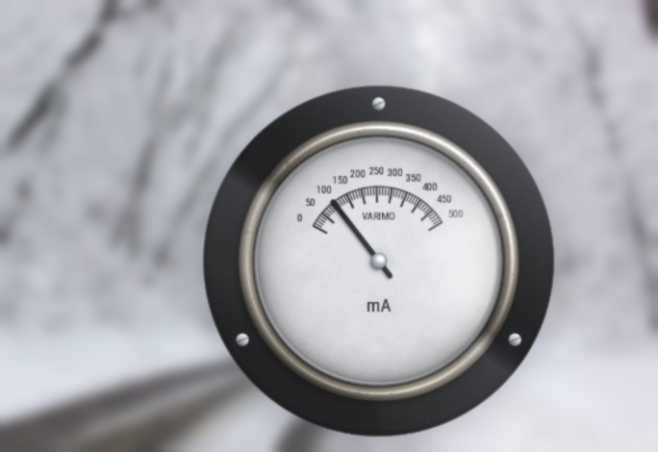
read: 100 mA
